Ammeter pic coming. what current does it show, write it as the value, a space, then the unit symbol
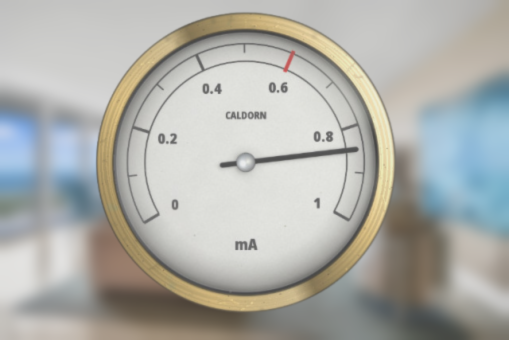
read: 0.85 mA
